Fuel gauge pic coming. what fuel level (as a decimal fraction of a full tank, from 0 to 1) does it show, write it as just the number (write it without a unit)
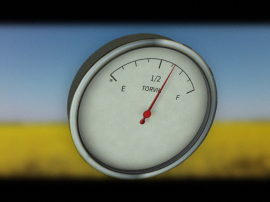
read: 0.625
